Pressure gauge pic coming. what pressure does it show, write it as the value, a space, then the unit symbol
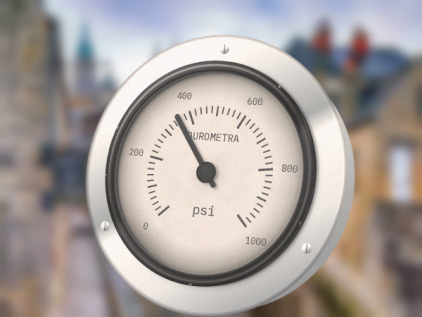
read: 360 psi
